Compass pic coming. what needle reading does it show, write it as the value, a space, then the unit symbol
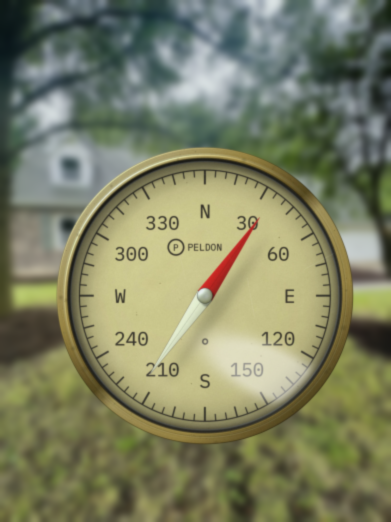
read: 35 °
